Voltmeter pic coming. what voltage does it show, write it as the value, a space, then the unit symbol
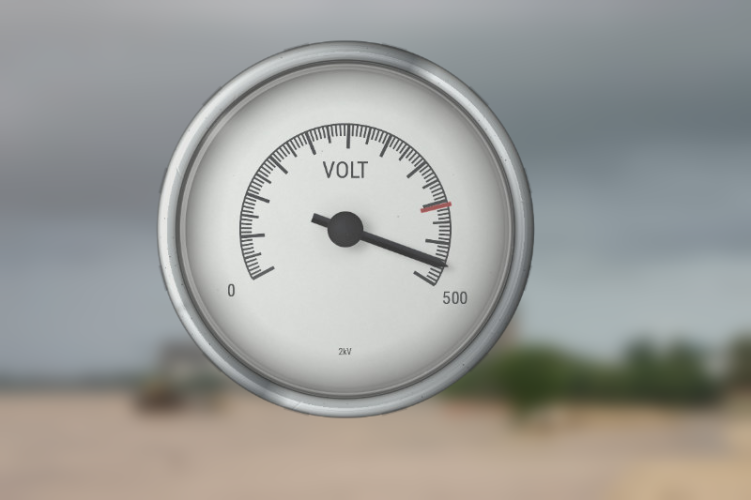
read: 475 V
